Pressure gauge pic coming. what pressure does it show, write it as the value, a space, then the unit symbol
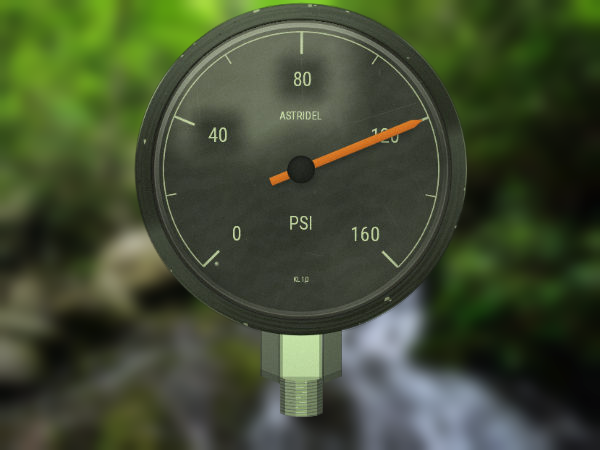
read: 120 psi
